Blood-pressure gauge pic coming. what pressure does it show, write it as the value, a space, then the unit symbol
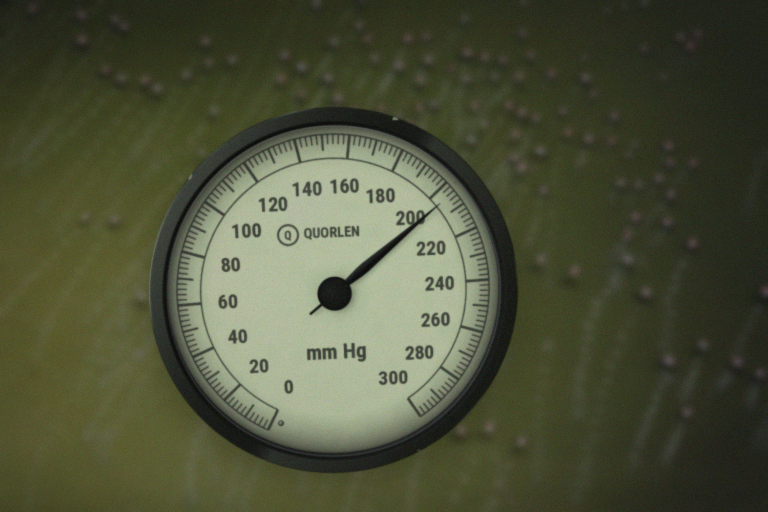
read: 204 mmHg
